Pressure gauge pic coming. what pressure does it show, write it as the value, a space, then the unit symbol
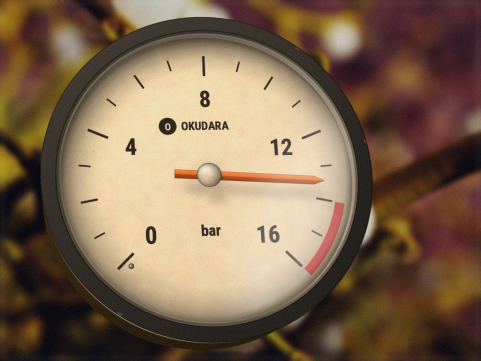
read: 13.5 bar
